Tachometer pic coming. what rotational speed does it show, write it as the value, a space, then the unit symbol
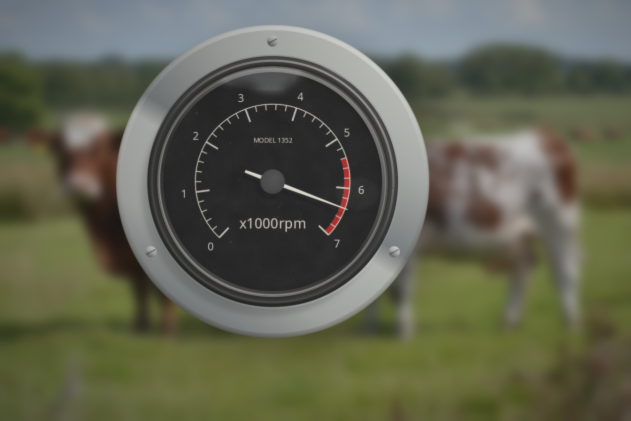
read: 6400 rpm
